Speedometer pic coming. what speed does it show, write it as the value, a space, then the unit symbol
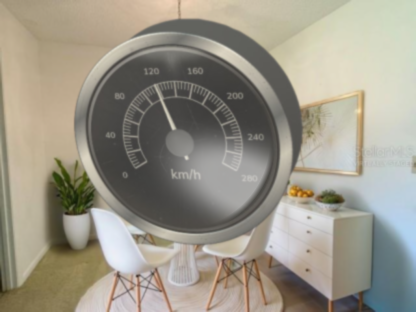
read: 120 km/h
